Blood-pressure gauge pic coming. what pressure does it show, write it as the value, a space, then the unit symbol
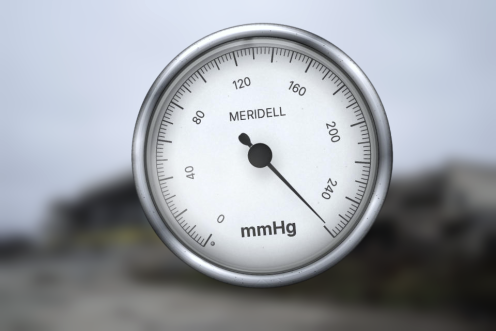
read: 258 mmHg
